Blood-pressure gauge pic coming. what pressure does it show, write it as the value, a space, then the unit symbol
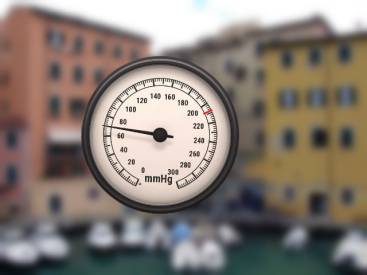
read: 70 mmHg
